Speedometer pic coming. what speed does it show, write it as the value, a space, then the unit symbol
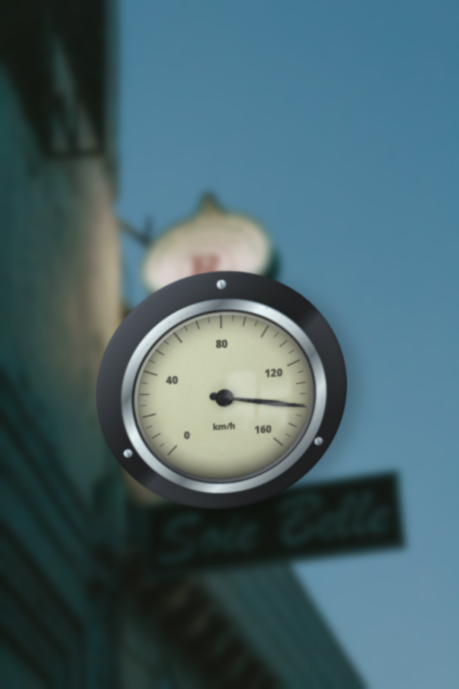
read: 140 km/h
